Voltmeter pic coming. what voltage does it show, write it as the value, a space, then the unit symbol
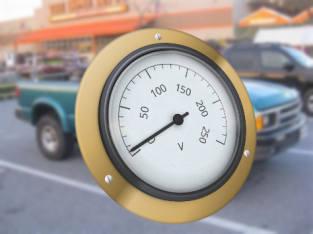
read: 5 V
